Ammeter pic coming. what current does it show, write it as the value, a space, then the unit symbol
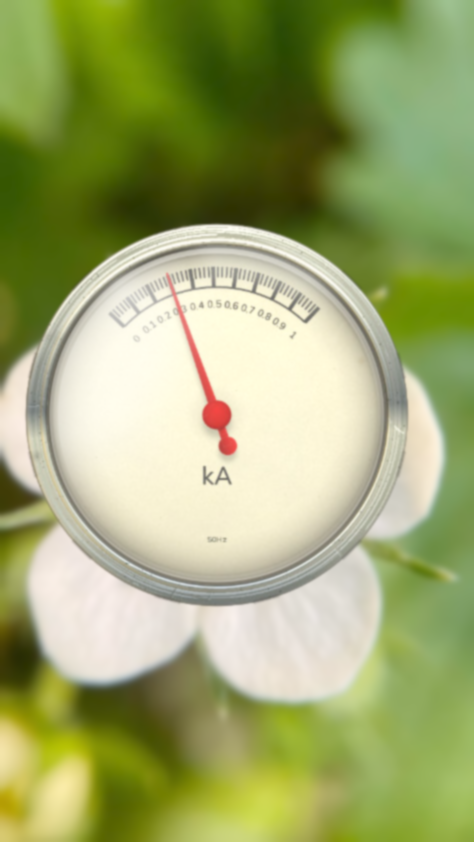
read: 0.3 kA
